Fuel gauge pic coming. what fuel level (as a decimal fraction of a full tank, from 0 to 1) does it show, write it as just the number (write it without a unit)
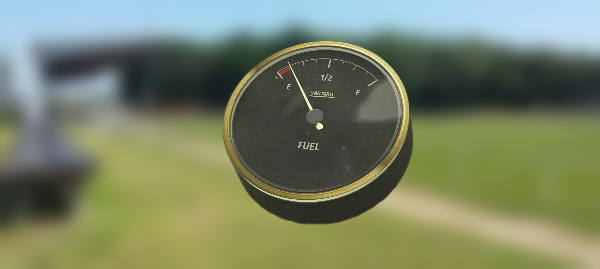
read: 0.125
